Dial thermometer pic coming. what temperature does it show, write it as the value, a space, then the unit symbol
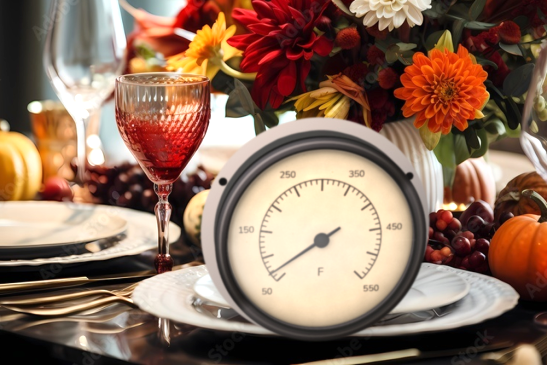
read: 70 °F
